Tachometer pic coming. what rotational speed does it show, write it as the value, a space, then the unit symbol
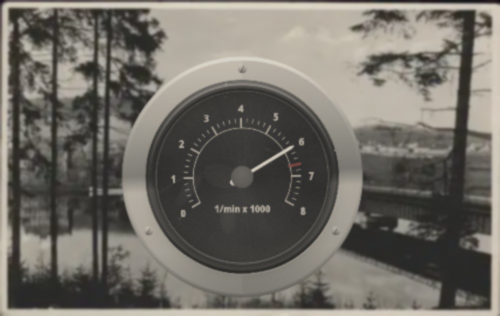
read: 6000 rpm
